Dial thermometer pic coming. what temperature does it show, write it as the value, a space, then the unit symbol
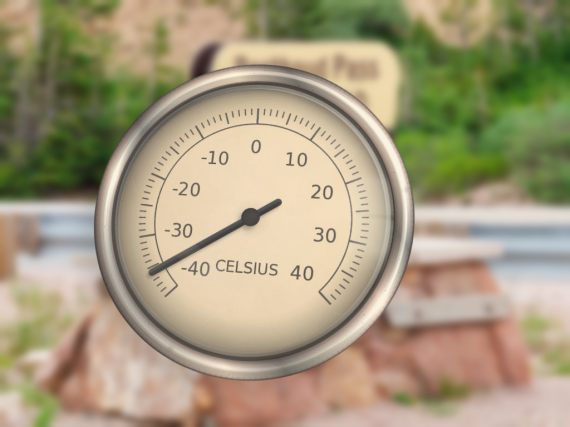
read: -36 °C
